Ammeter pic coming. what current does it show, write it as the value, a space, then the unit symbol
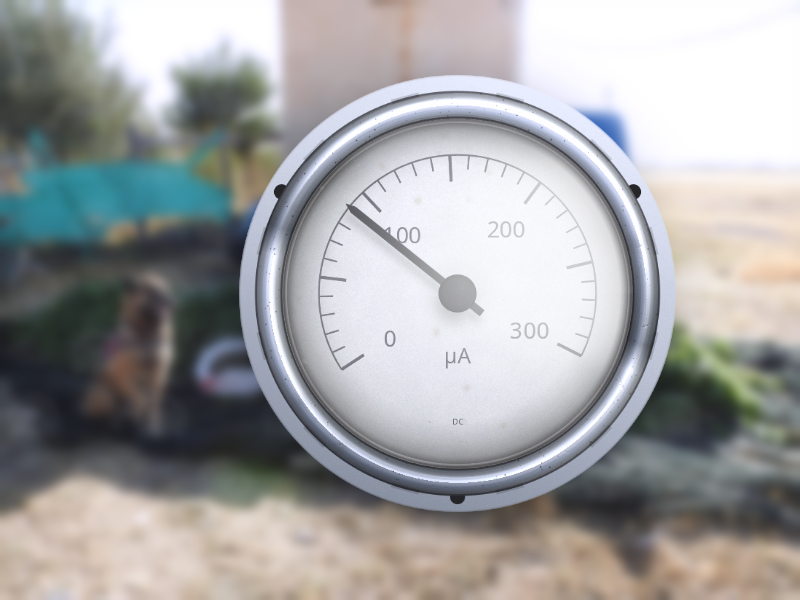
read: 90 µA
